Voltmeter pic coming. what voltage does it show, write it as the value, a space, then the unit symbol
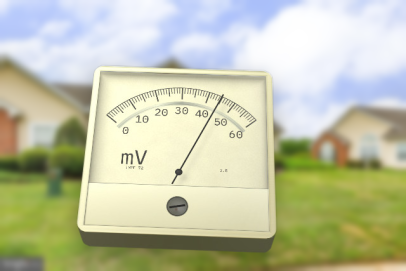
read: 45 mV
